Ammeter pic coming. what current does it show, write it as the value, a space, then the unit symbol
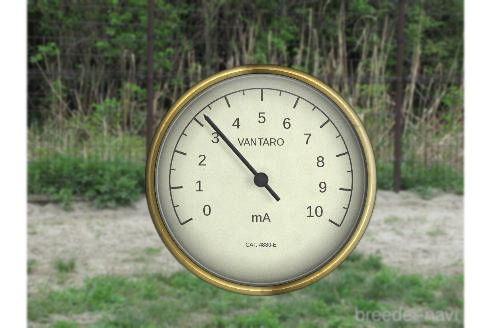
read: 3.25 mA
